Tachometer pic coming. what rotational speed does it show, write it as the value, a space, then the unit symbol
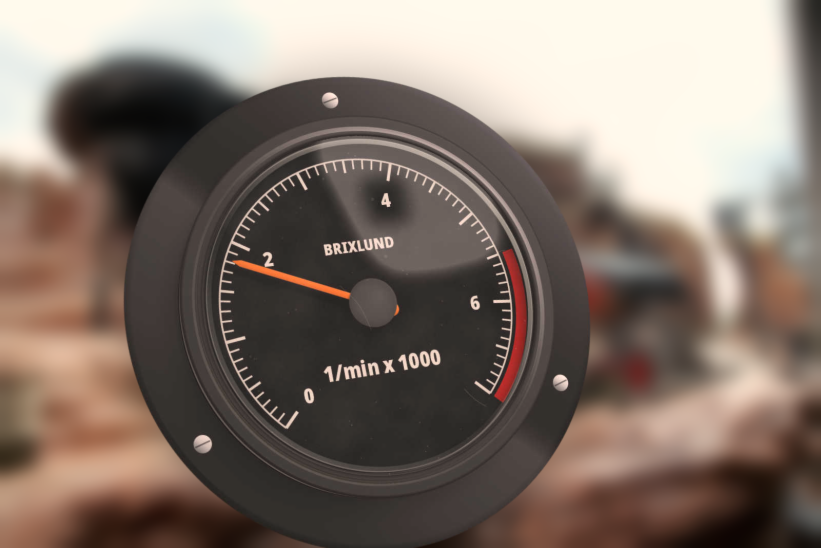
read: 1800 rpm
